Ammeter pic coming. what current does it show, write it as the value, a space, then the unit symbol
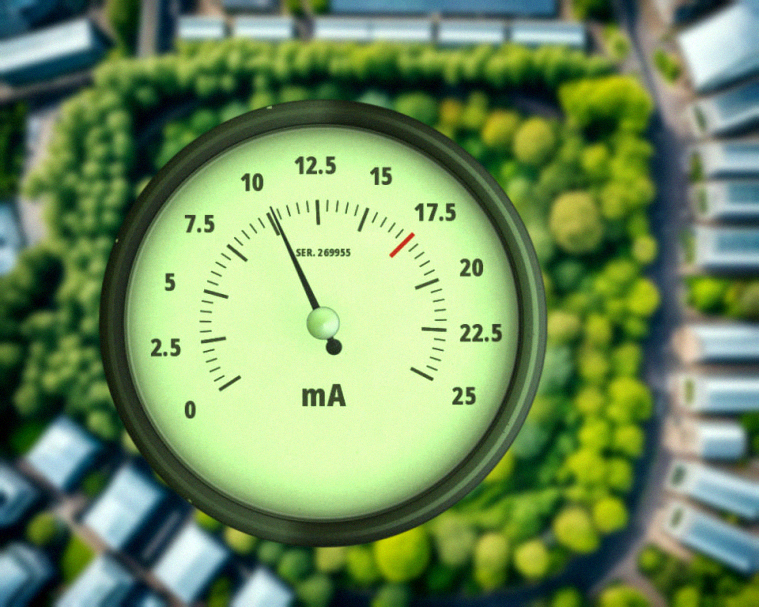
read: 10.25 mA
